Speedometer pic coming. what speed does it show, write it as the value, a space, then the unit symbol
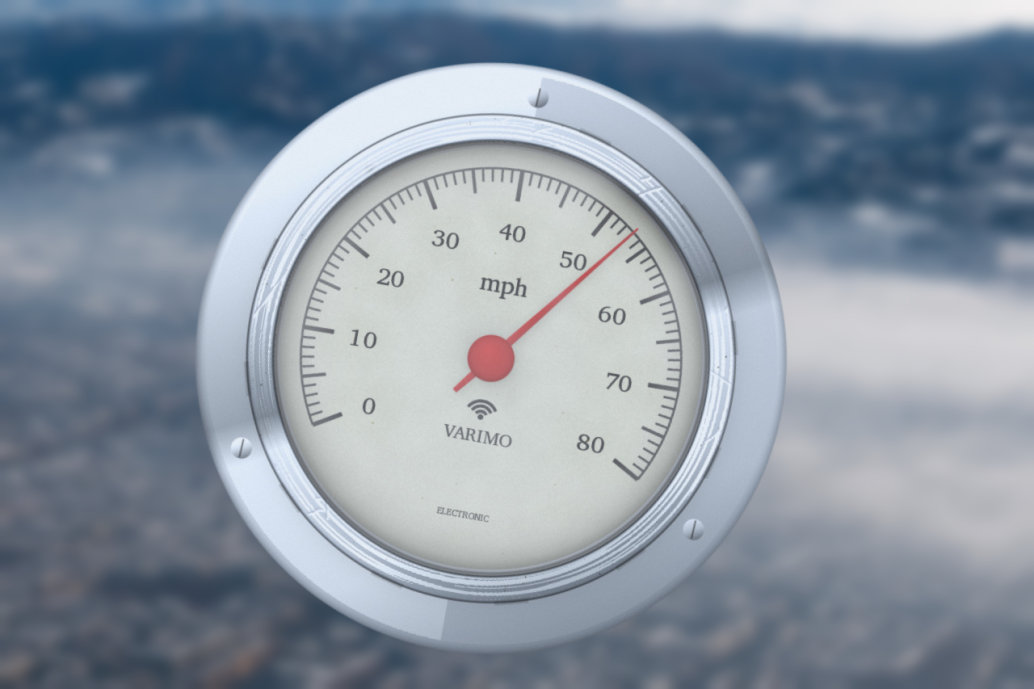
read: 53 mph
